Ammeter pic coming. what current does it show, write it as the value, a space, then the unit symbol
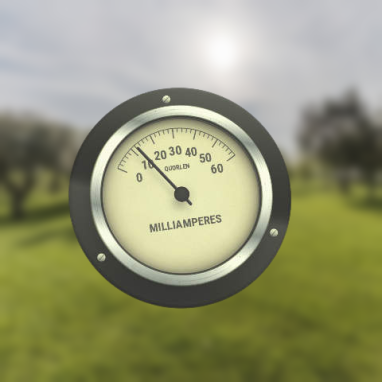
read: 12 mA
